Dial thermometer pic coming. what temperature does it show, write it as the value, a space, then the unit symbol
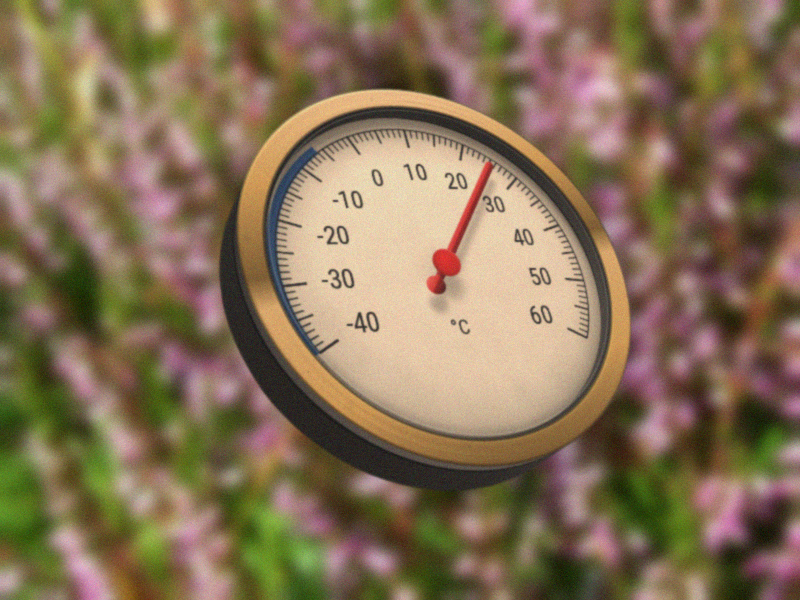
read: 25 °C
